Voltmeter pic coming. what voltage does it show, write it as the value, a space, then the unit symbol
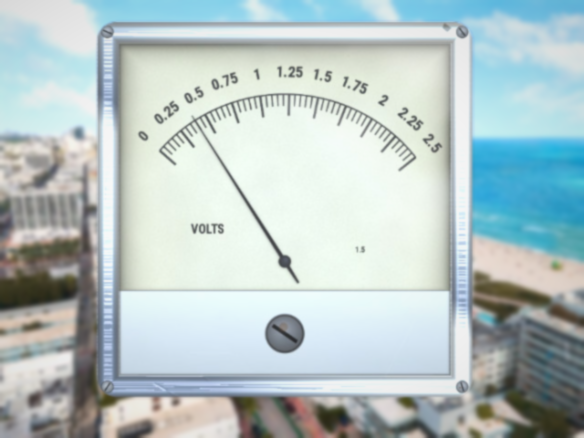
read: 0.4 V
